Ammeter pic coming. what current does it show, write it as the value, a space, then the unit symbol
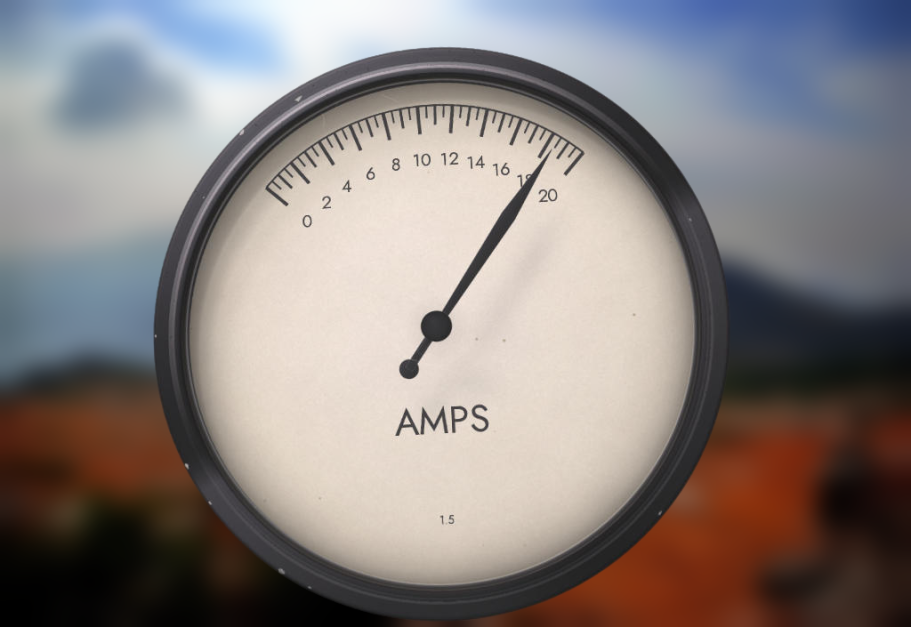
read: 18.5 A
